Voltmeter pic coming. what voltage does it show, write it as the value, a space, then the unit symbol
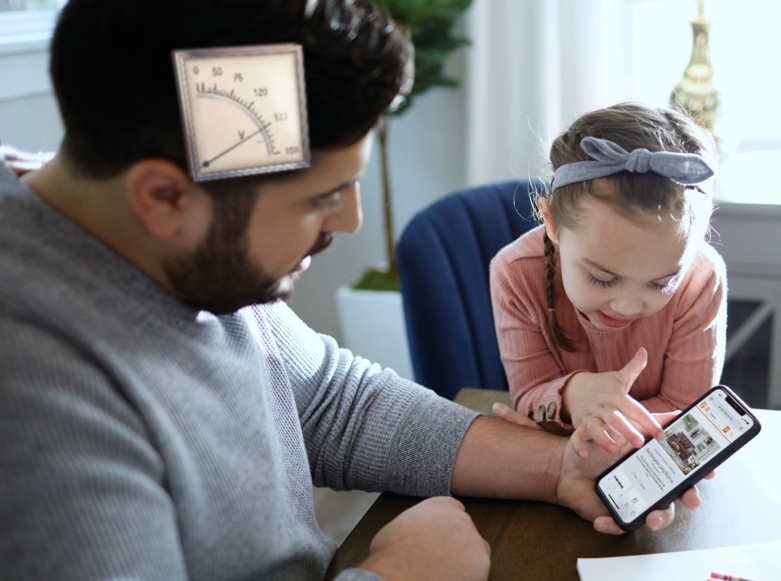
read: 125 V
